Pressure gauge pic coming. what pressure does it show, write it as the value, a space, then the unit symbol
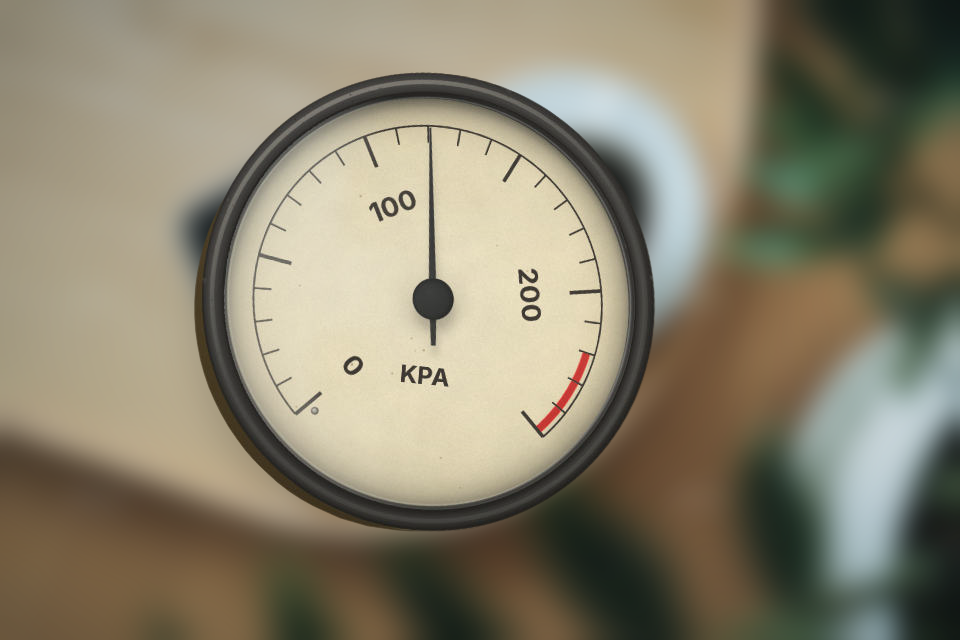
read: 120 kPa
